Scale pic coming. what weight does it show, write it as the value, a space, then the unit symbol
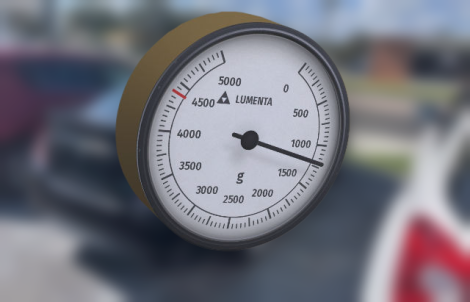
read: 1200 g
